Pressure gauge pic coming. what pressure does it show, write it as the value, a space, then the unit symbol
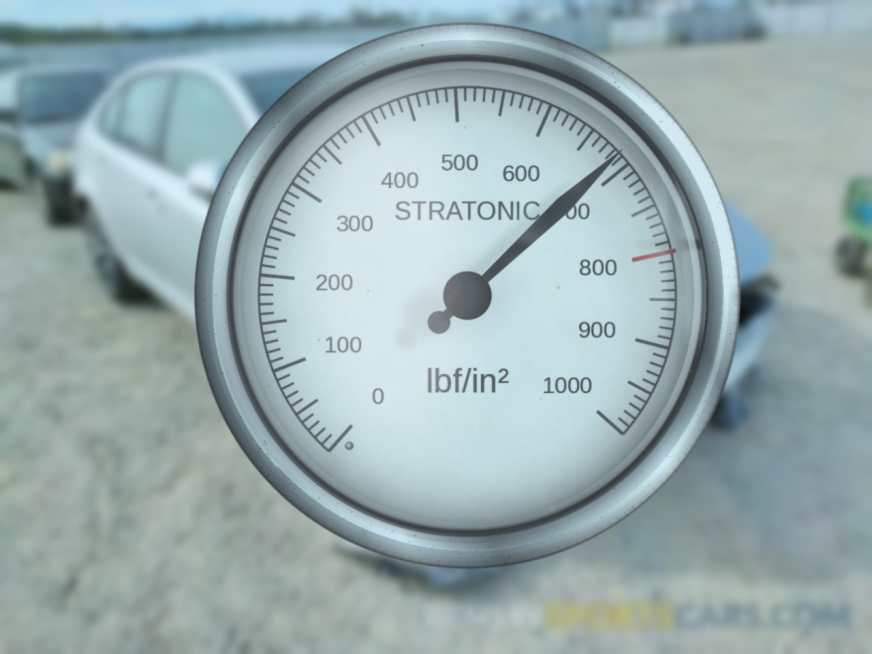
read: 685 psi
